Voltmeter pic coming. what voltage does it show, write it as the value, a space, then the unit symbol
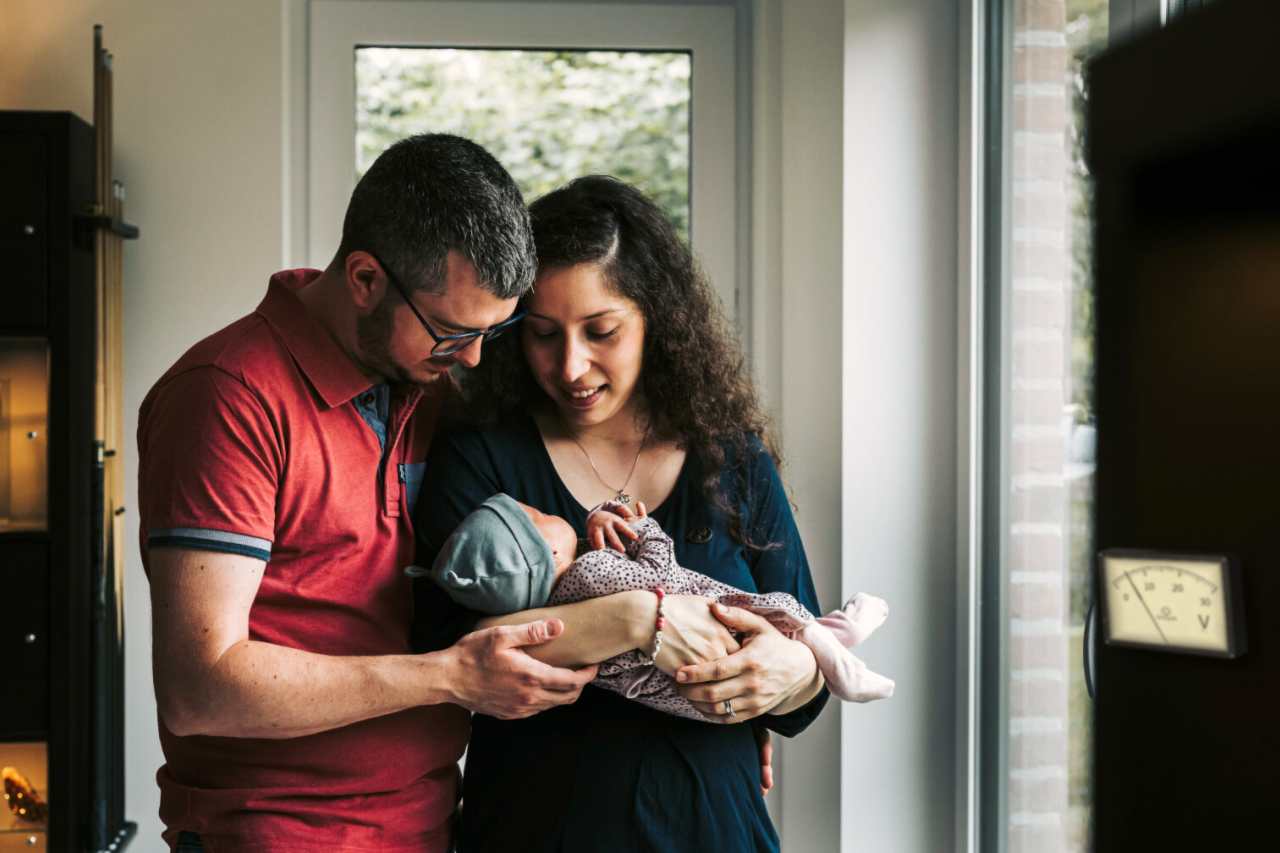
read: 5 V
